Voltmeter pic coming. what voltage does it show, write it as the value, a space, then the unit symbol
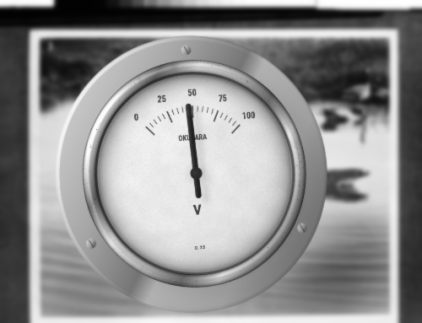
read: 45 V
